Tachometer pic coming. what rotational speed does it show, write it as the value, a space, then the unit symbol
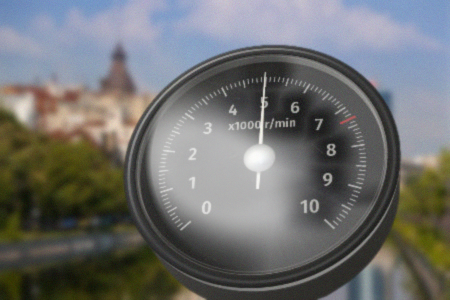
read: 5000 rpm
